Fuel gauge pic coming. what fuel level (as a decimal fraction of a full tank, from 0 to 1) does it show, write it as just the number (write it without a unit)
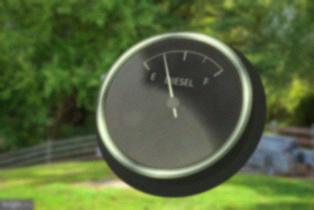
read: 0.25
